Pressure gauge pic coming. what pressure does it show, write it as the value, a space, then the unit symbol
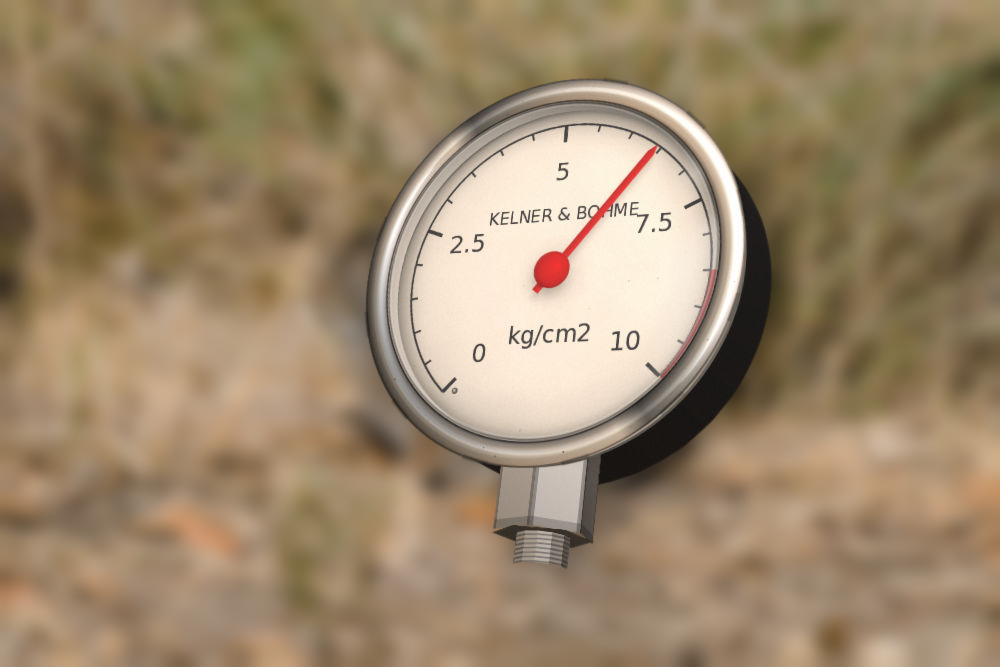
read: 6.5 kg/cm²
